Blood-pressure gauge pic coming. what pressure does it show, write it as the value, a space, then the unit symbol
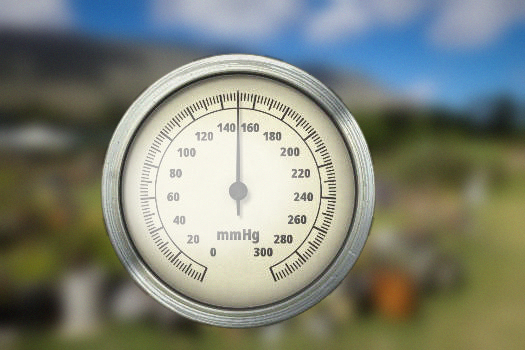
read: 150 mmHg
